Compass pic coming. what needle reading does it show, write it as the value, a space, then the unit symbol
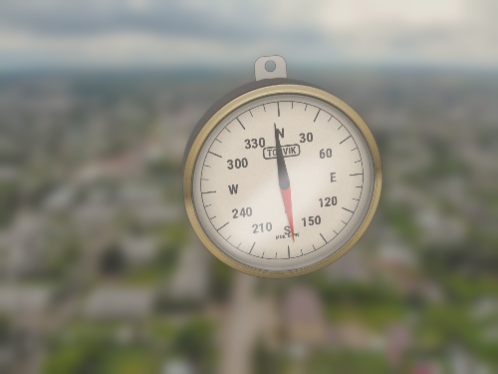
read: 175 °
